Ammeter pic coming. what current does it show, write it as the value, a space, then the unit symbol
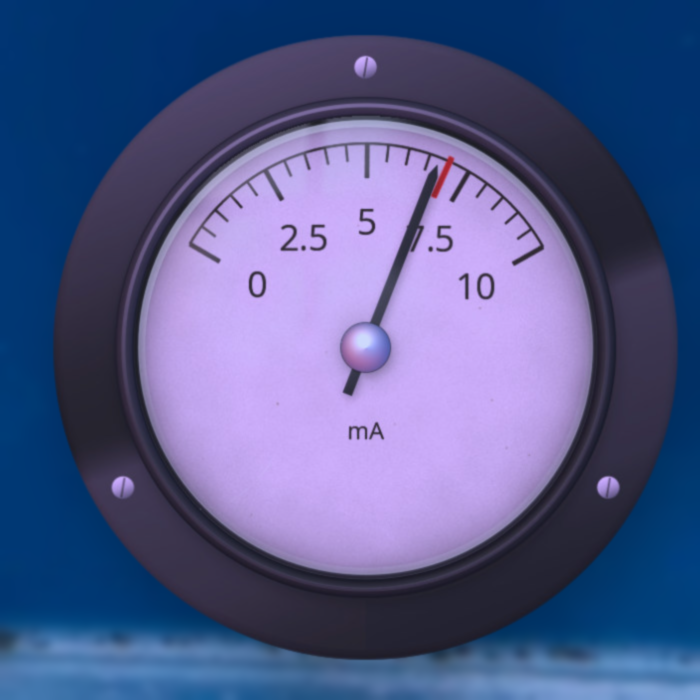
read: 6.75 mA
